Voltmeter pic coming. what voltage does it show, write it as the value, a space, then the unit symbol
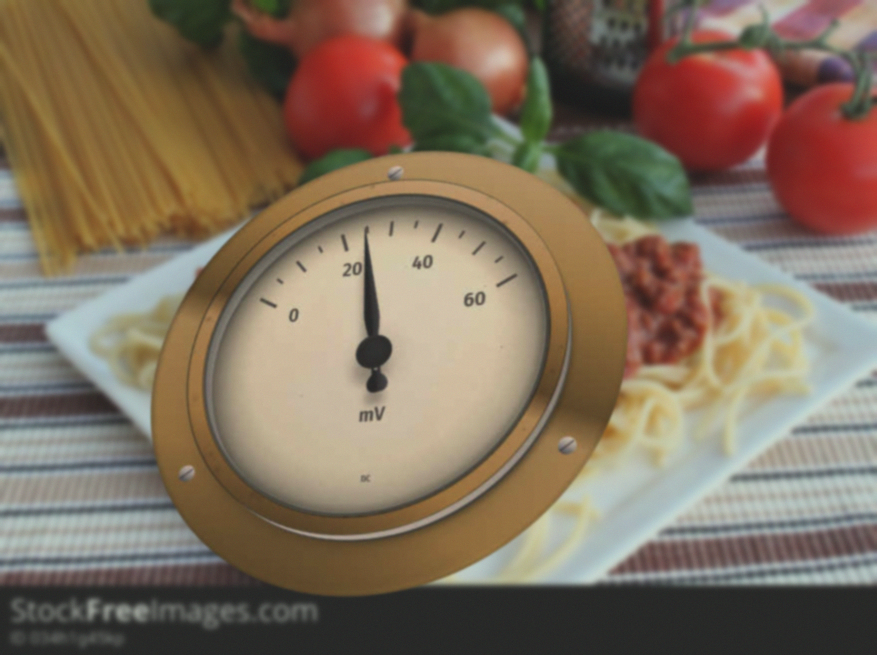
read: 25 mV
